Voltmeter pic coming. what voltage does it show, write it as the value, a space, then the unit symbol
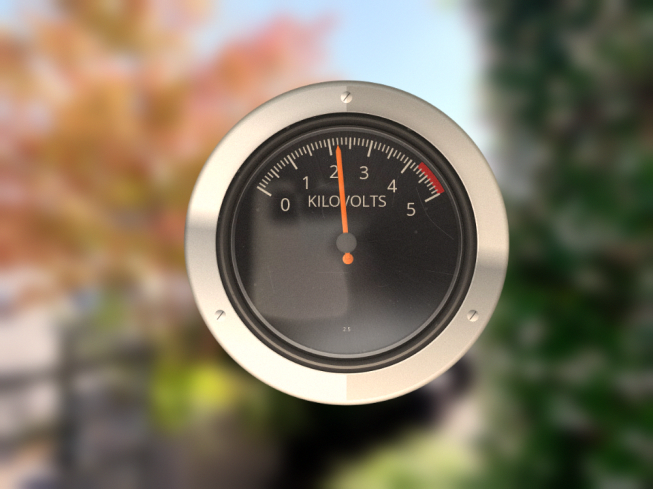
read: 2.2 kV
